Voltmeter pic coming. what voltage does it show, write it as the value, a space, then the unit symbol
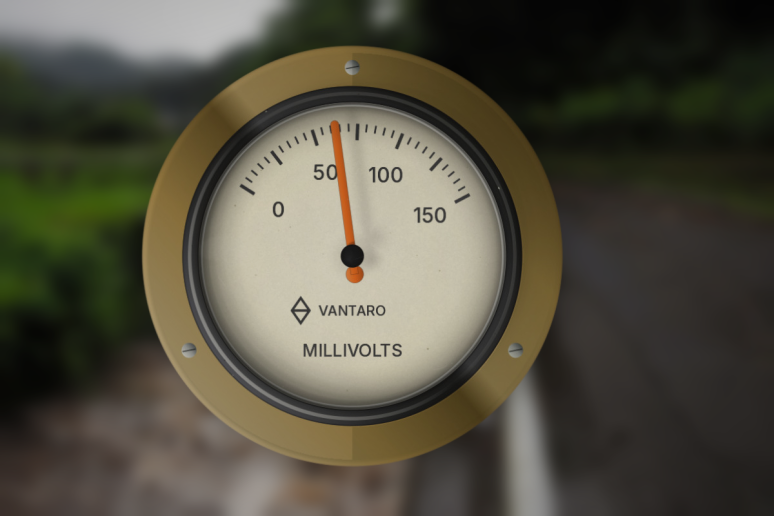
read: 62.5 mV
